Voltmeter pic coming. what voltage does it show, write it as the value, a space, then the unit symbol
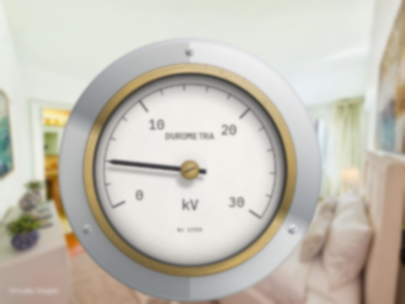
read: 4 kV
